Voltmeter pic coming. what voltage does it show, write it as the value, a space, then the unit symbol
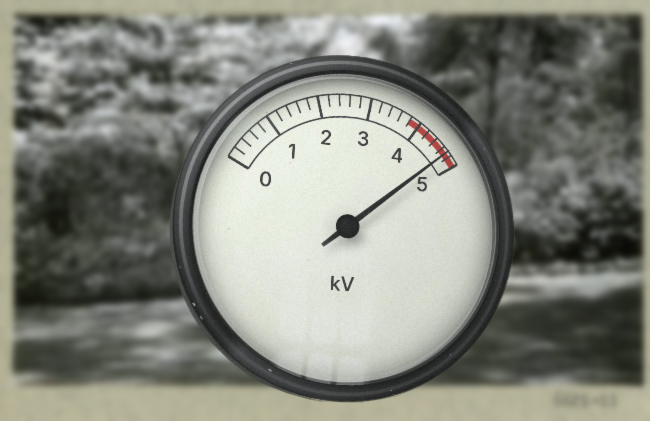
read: 4.7 kV
